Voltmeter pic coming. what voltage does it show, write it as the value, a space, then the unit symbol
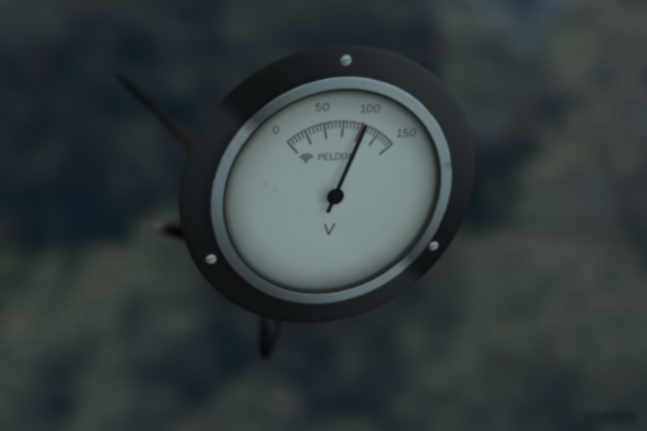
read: 100 V
